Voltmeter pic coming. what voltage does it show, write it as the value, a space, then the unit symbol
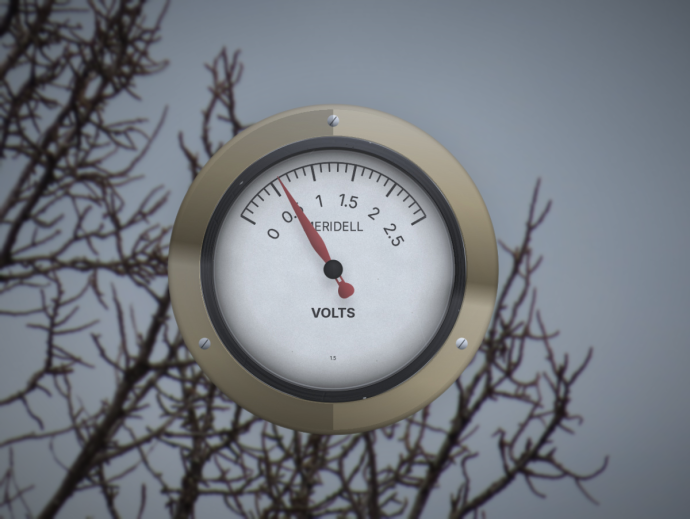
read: 0.6 V
